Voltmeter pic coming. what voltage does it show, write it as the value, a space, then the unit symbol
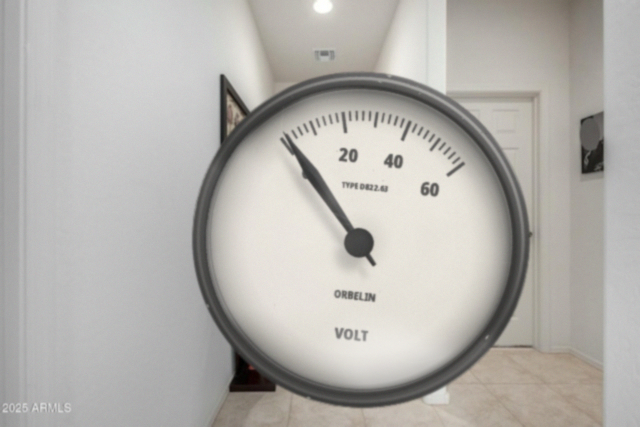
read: 2 V
